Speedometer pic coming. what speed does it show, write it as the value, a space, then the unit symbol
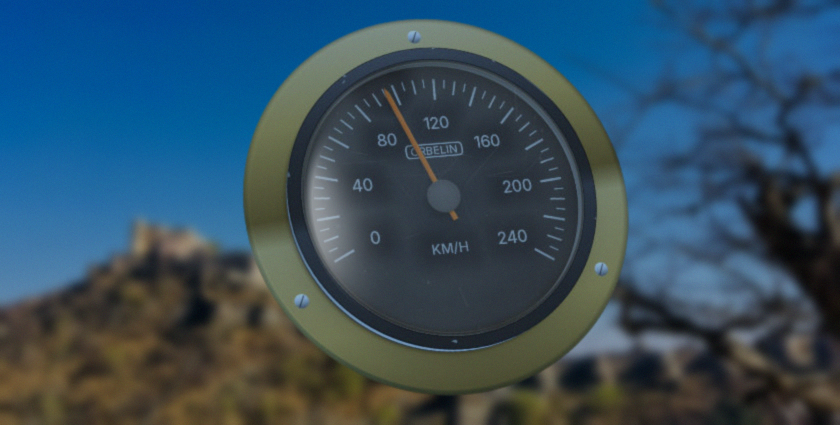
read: 95 km/h
